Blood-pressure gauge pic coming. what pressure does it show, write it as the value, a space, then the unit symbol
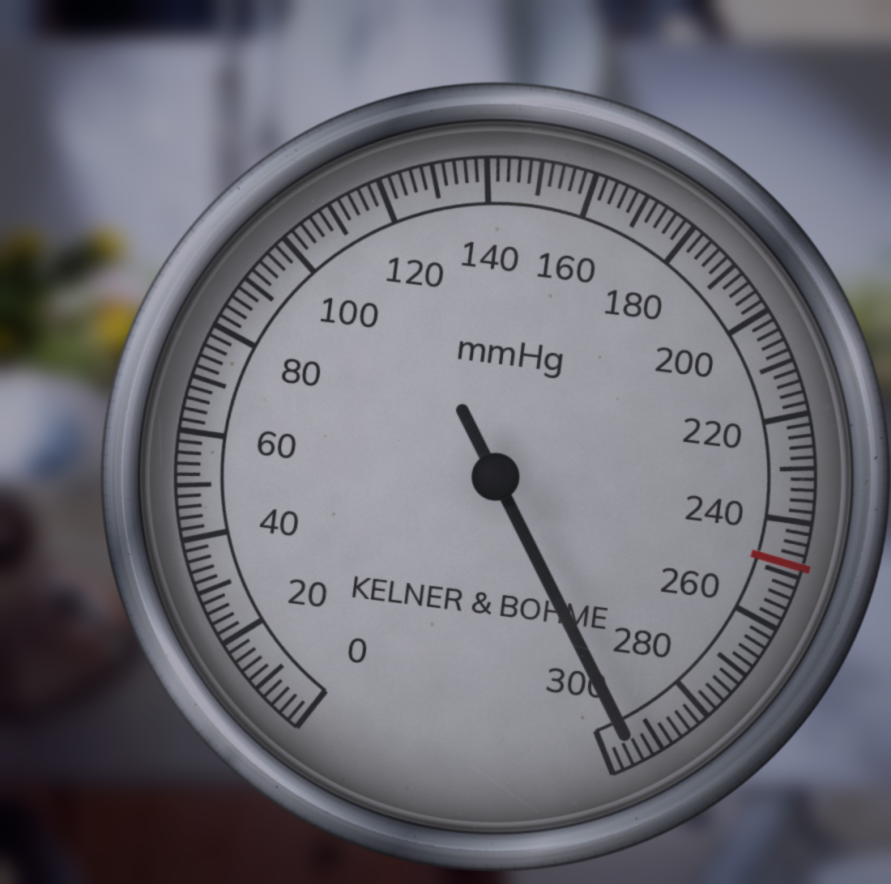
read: 295 mmHg
